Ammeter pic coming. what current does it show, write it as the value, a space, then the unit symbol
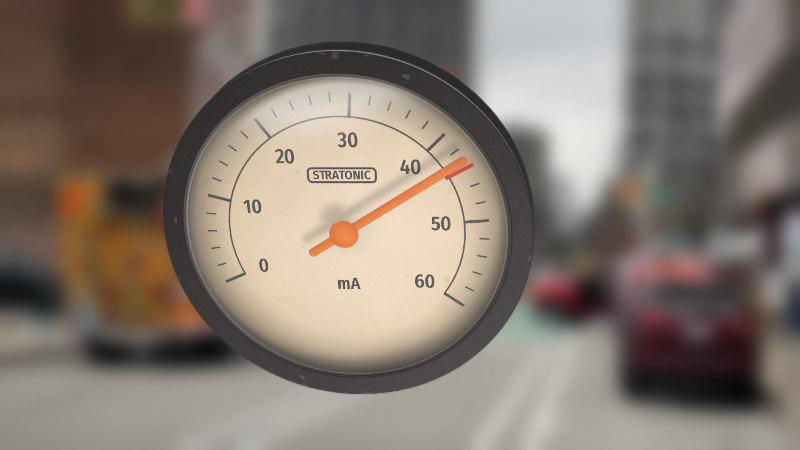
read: 43 mA
